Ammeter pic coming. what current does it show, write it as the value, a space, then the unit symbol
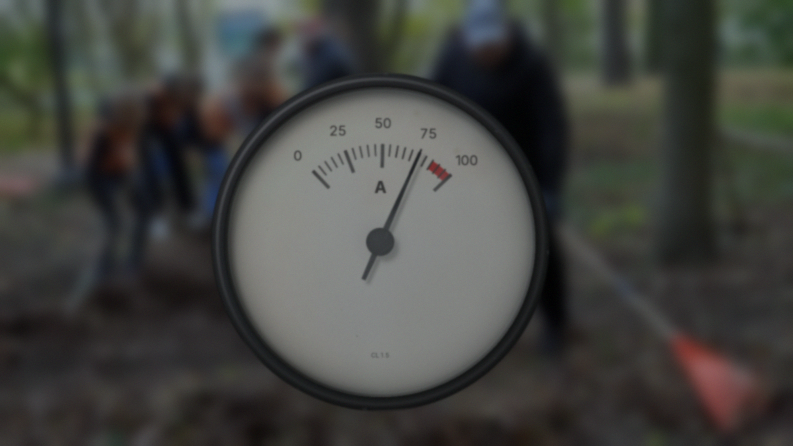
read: 75 A
